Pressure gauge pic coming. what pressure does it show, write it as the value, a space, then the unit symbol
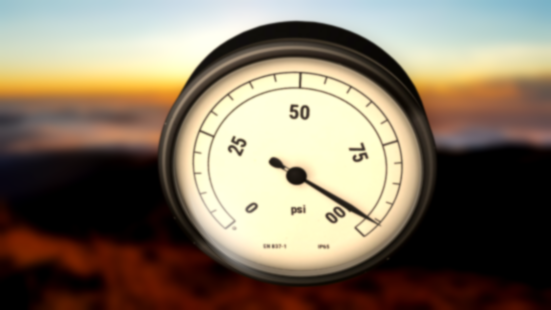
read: 95 psi
